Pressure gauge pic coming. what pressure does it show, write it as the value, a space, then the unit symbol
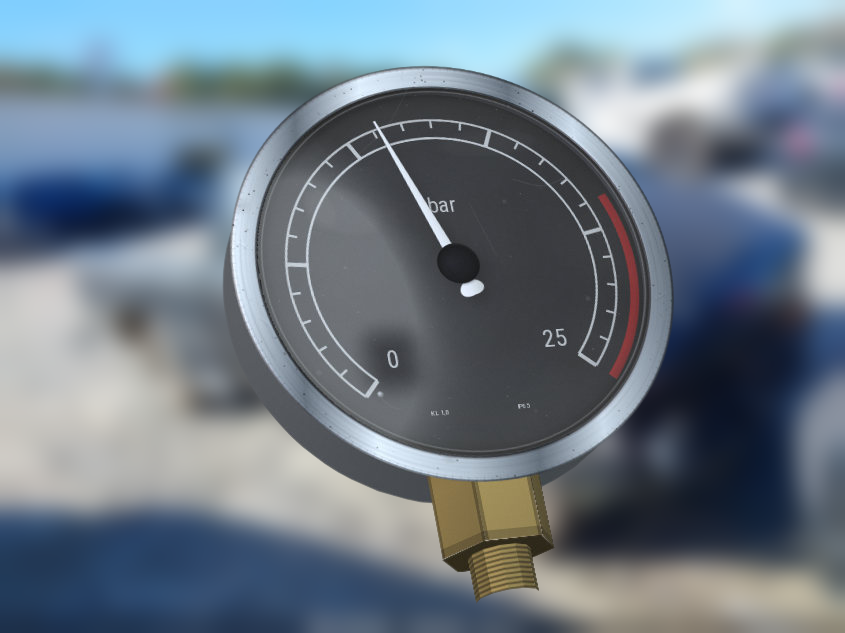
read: 11 bar
